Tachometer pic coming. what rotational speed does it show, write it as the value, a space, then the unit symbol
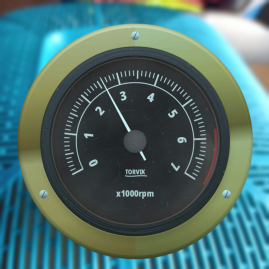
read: 2600 rpm
